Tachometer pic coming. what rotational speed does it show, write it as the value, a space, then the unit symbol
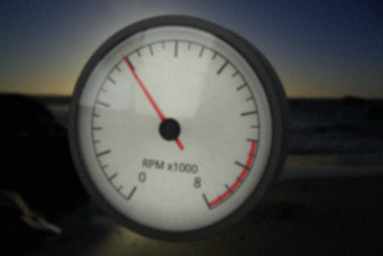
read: 3000 rpm
